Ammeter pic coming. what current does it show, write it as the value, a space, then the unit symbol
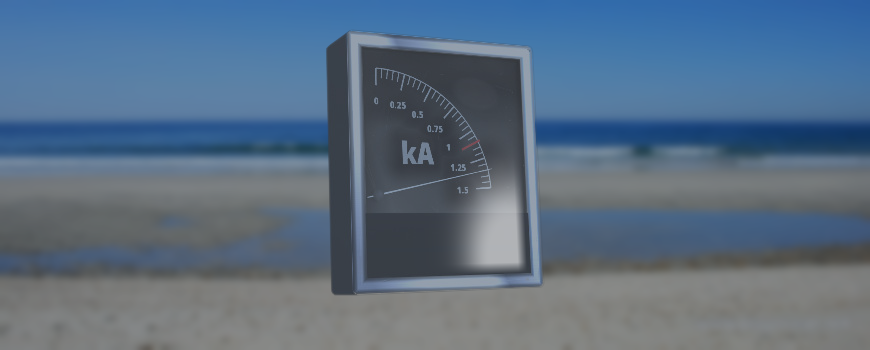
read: 1.35 kA
